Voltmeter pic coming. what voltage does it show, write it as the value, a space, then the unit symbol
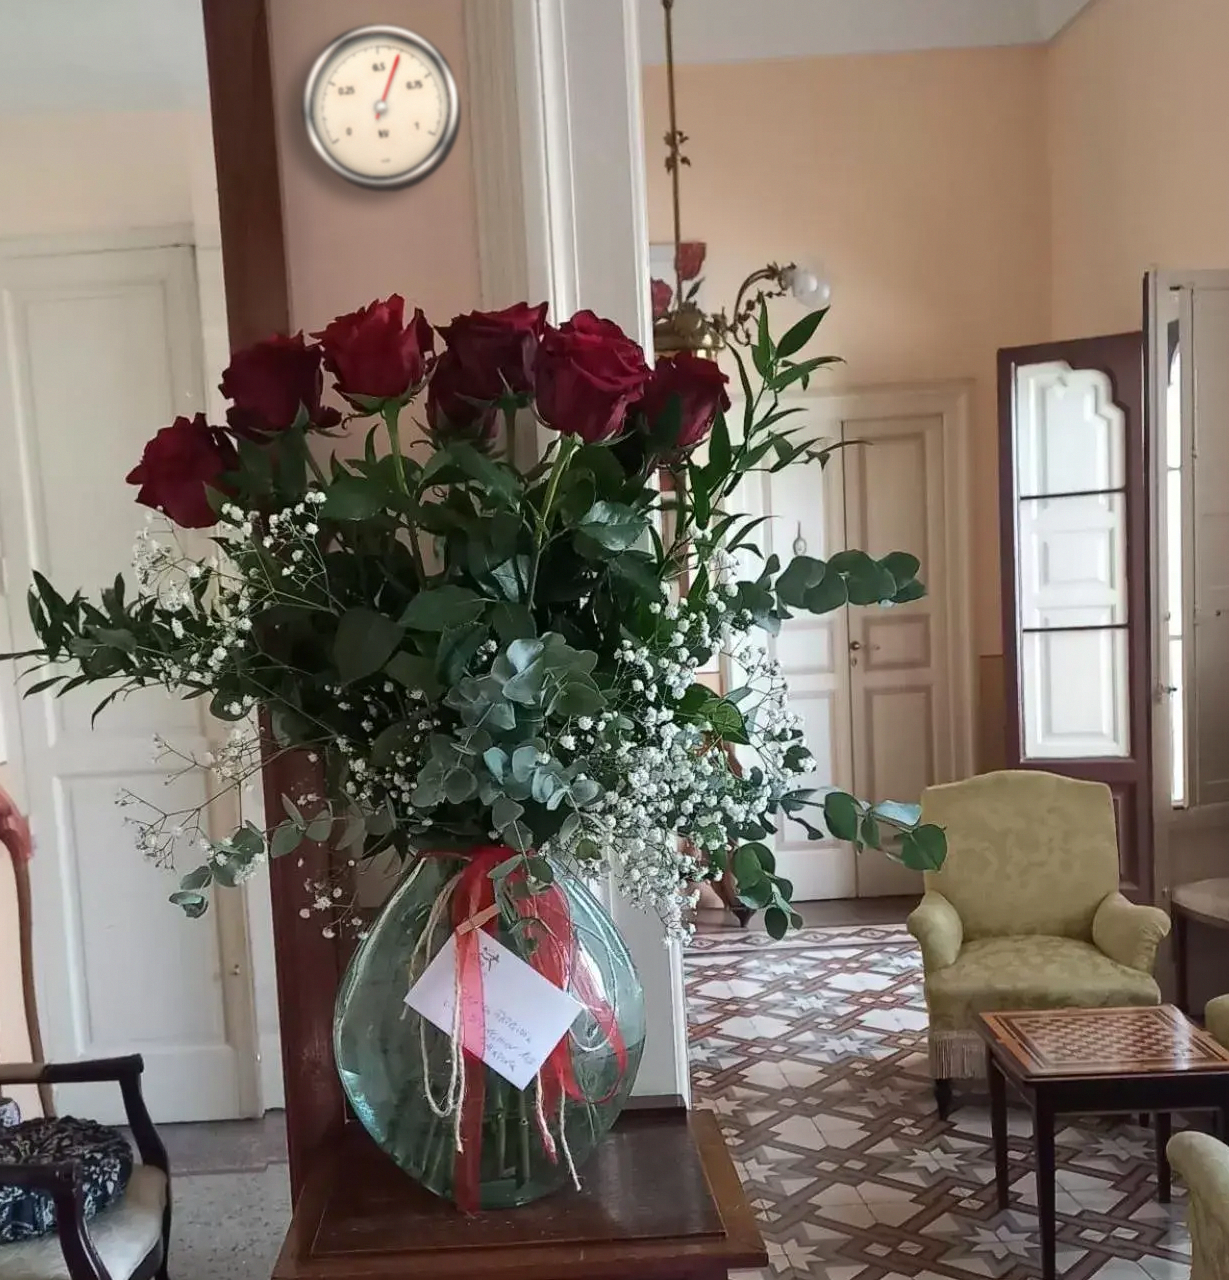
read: 0.6 kV
